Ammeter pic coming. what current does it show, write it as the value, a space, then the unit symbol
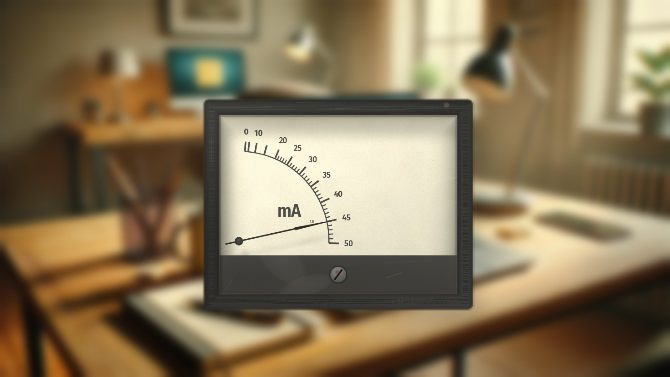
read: 45 mA
